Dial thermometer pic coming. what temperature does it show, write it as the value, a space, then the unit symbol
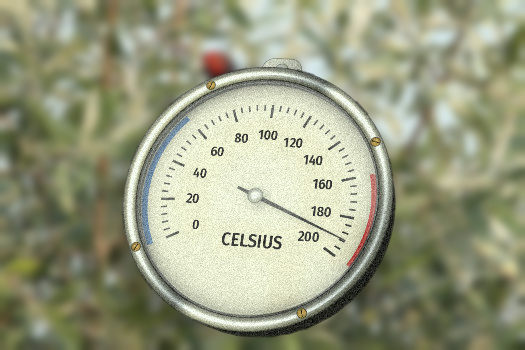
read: 192 °C
